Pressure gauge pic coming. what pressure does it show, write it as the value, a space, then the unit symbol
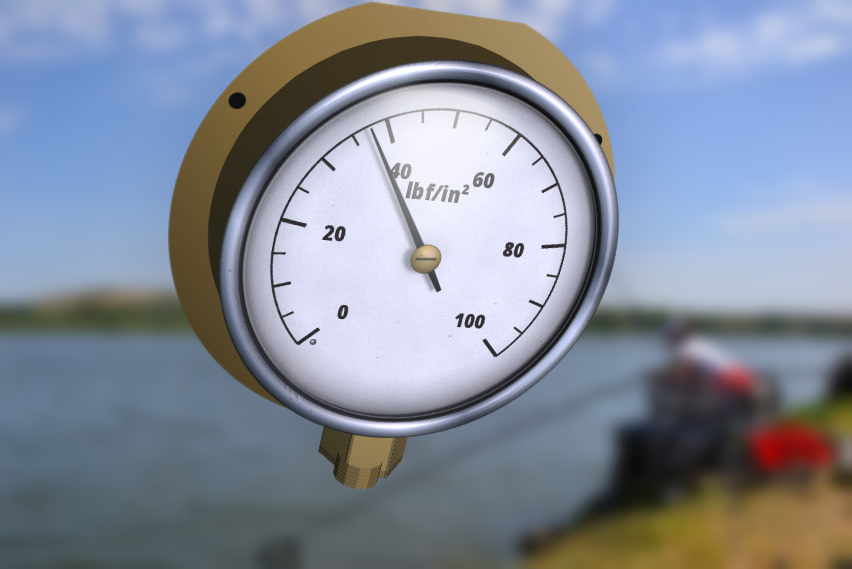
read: 37.5 psi
